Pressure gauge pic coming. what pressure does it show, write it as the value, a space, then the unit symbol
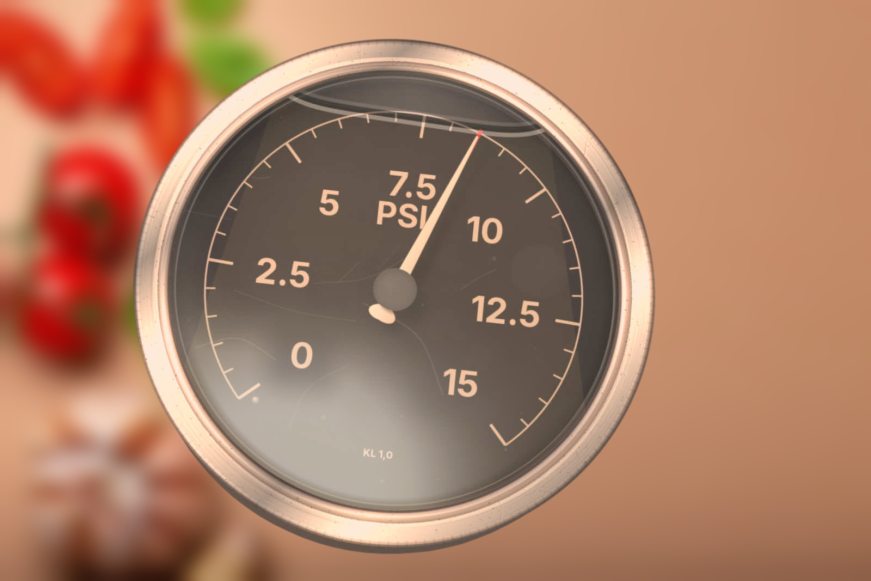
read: 8.5 psi
